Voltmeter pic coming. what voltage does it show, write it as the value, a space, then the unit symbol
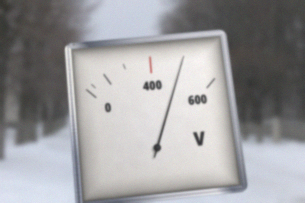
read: 500 V
